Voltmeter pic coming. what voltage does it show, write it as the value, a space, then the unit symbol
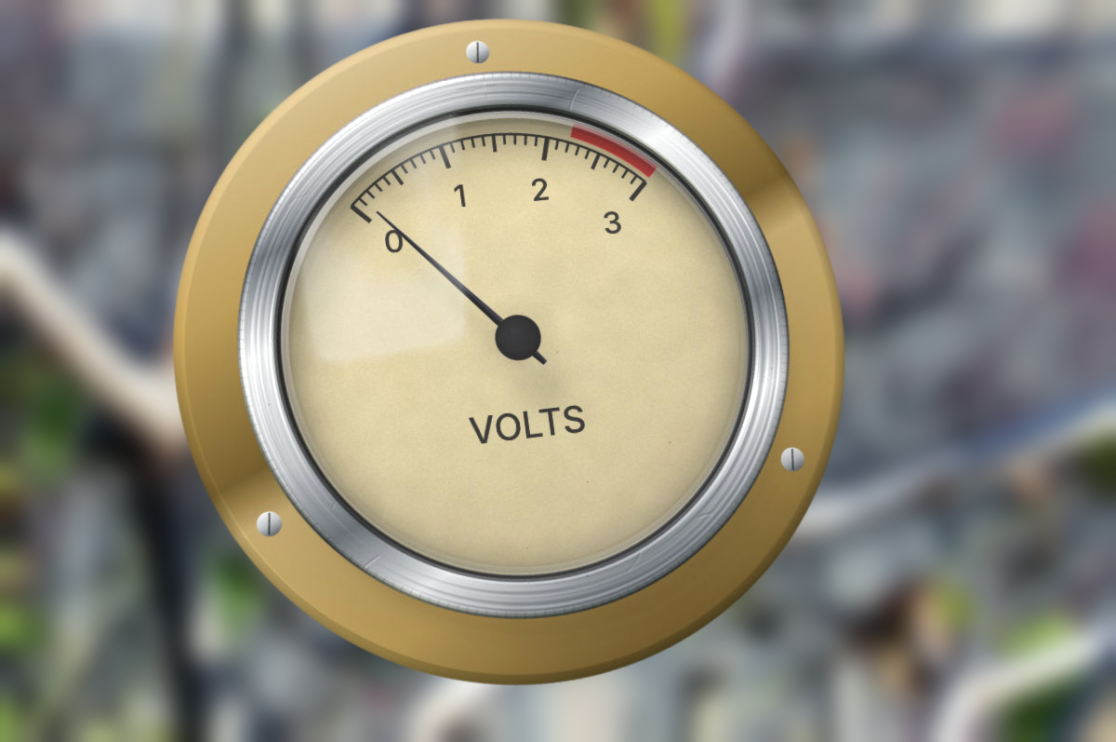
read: 0.1 V
